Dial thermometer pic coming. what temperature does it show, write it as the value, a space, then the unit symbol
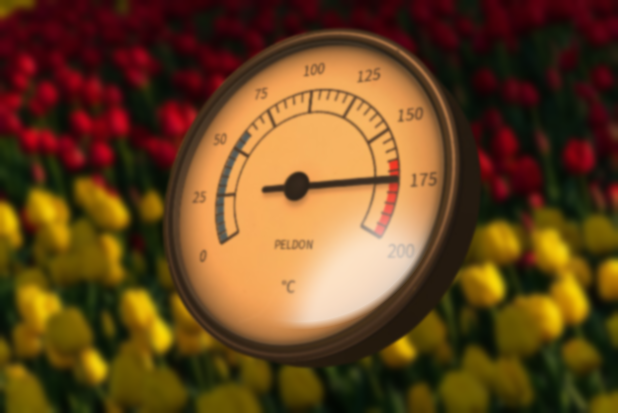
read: 175 °C
